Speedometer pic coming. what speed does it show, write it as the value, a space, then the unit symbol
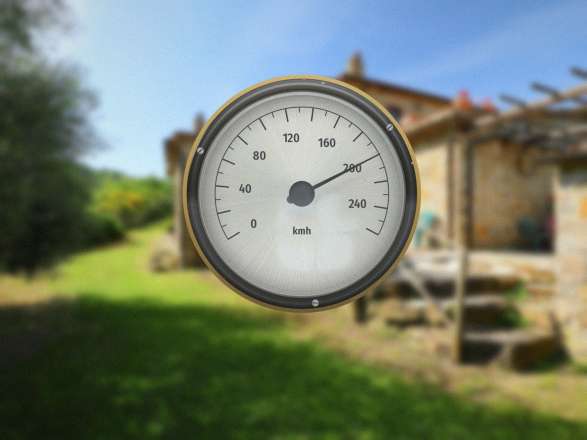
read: 200 km/h
